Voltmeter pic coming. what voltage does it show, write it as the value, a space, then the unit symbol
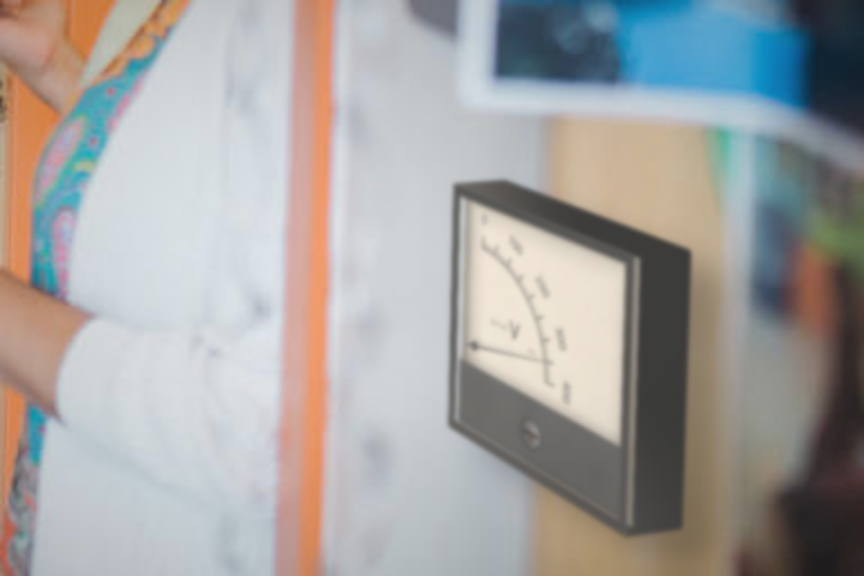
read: 350 V
